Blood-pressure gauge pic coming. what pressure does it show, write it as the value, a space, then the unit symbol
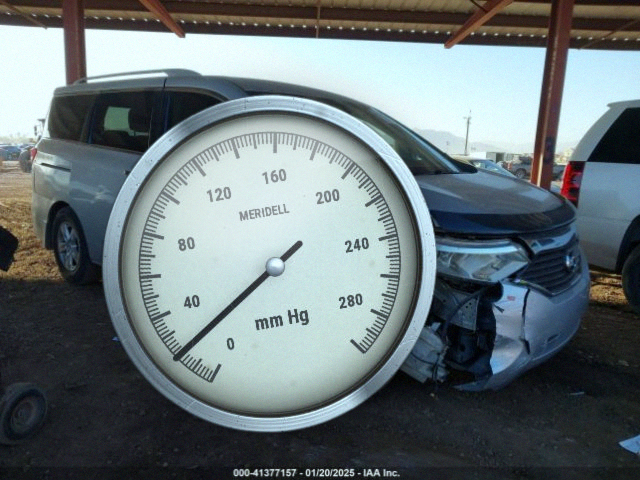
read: 20 mmHg
